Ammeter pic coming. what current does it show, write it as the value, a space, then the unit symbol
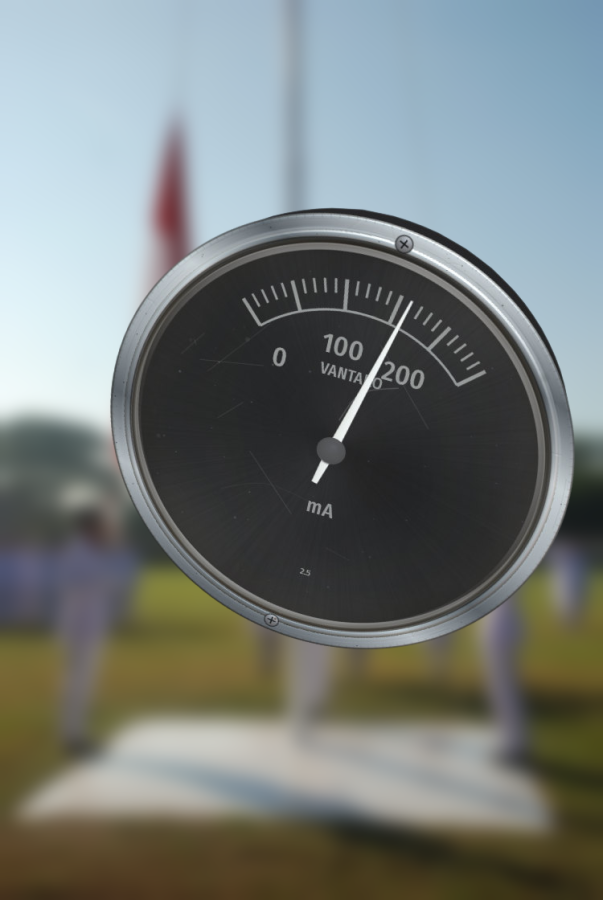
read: 160 mA
